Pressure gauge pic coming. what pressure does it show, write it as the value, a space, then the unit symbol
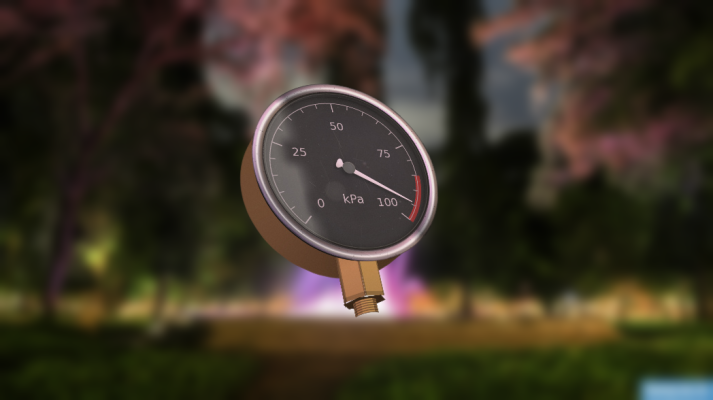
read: 95 kPa
